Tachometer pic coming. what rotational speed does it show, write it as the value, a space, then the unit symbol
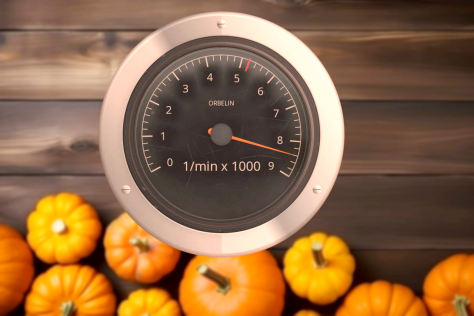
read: 8400 rpm
